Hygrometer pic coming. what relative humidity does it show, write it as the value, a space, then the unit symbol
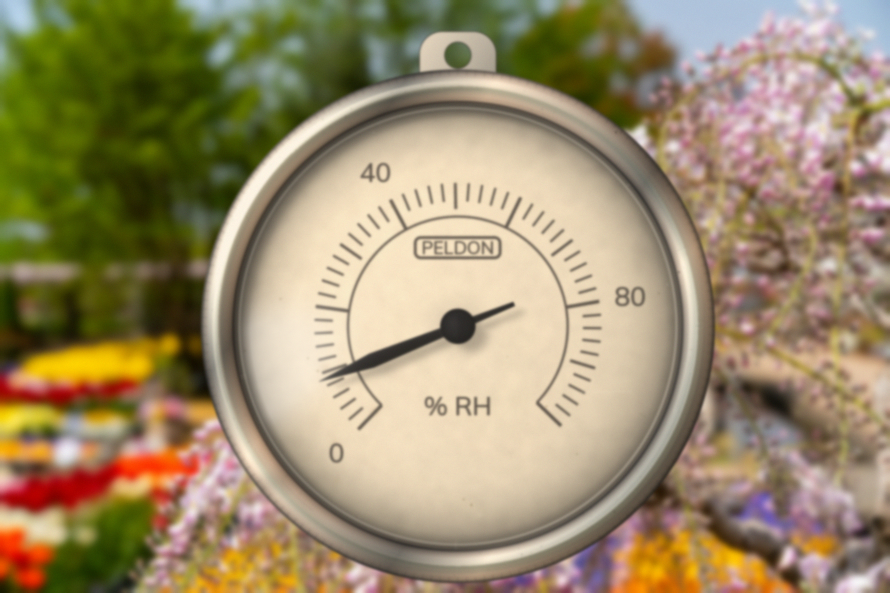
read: 9 %
